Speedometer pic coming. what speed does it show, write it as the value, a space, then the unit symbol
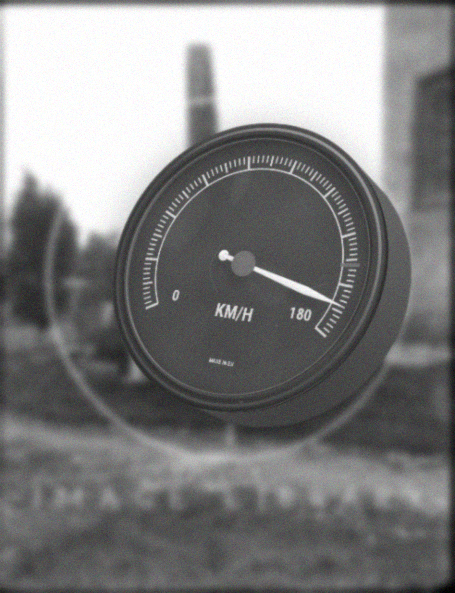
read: 168 km/h
